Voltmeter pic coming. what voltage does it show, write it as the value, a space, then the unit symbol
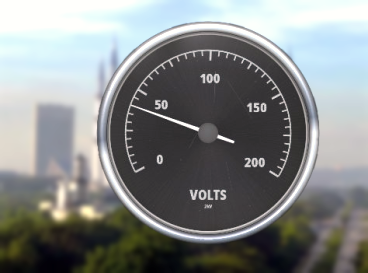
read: 40 V
